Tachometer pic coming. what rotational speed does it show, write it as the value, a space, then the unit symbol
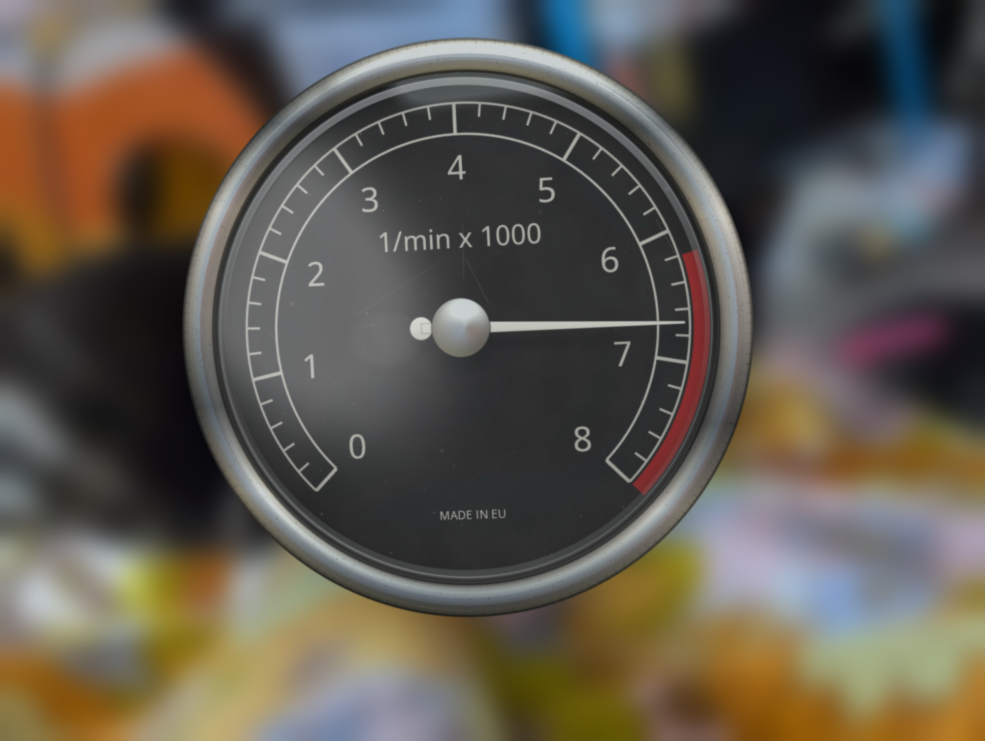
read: 6700 rpm
